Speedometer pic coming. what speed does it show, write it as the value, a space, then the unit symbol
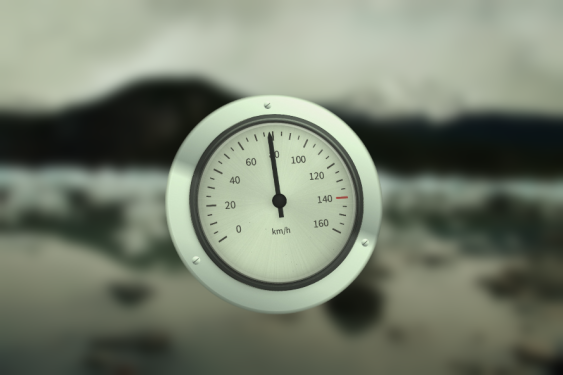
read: 77.5 km/h
